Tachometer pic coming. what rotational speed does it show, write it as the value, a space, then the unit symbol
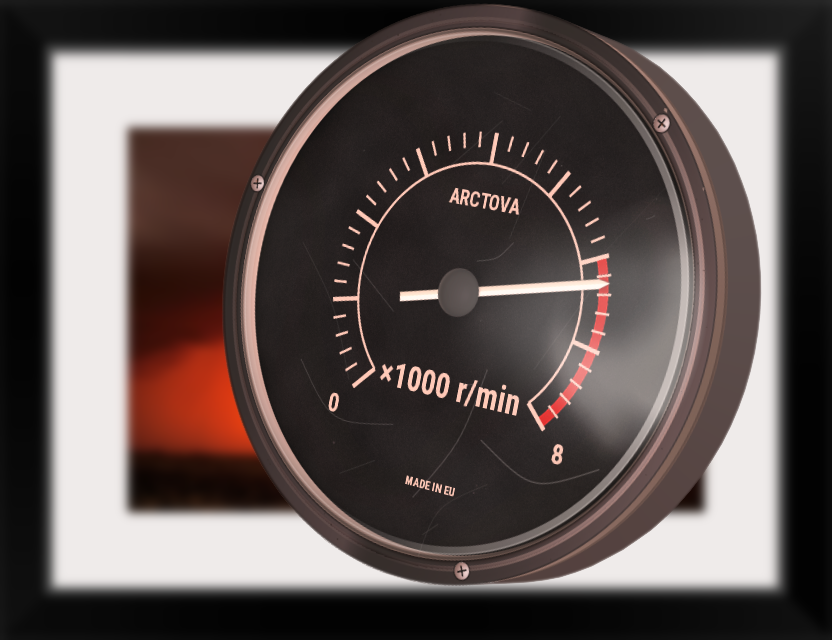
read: 6300 rpm
